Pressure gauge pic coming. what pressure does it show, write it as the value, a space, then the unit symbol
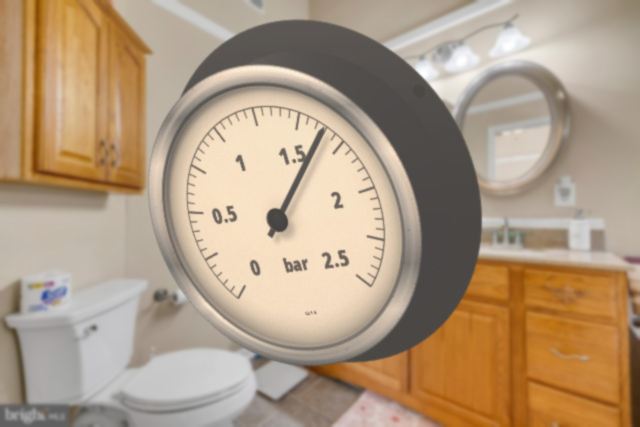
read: 1.65 bar
